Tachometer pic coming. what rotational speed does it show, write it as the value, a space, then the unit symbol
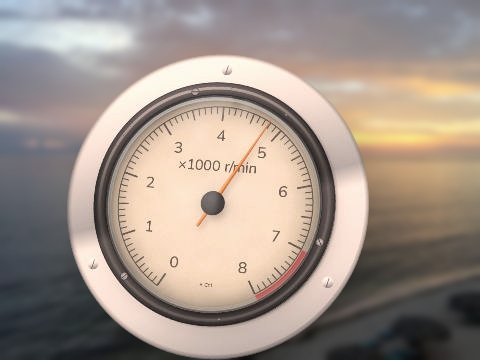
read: 4800 rpm
